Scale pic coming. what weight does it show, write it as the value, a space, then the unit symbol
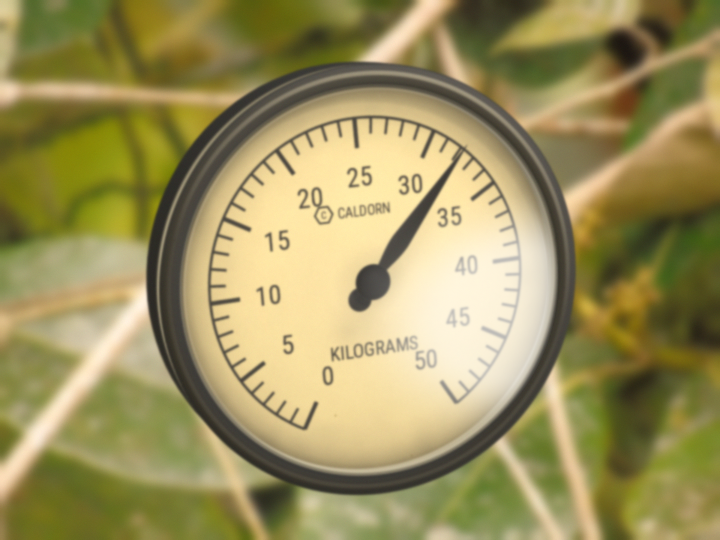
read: 32 kg
